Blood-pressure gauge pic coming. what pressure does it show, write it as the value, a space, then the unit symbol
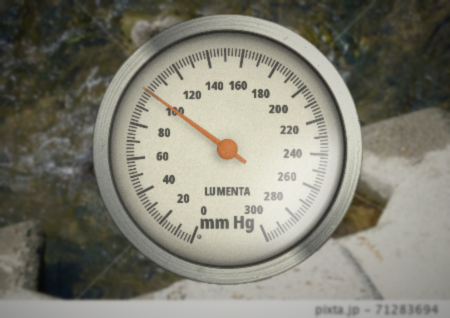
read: 100 mmHg
